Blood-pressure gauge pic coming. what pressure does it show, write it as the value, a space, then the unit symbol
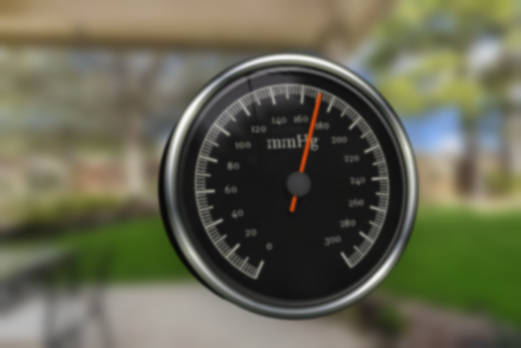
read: 170 mmHg
